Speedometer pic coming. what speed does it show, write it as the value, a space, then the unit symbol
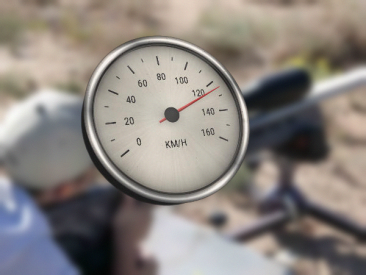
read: 125 km/h
